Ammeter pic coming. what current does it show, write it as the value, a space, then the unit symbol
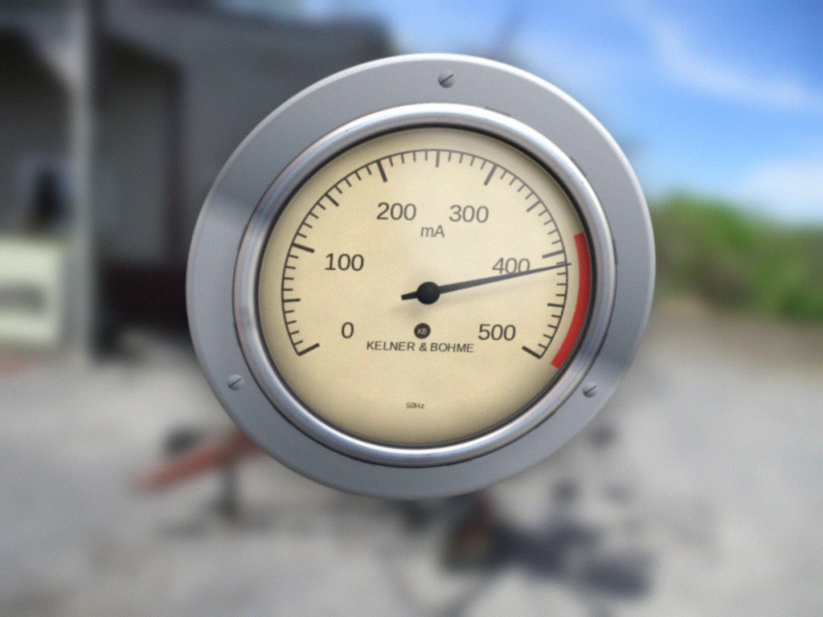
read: 410 mA
